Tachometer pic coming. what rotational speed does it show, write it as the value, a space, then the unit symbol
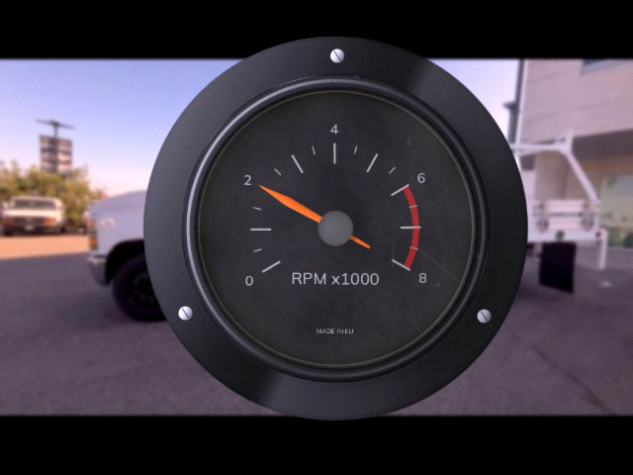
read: 2000 rpm
